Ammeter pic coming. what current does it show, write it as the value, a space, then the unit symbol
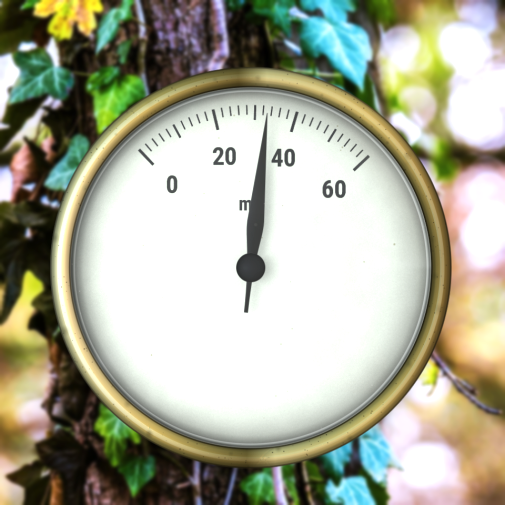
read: 33 mA
